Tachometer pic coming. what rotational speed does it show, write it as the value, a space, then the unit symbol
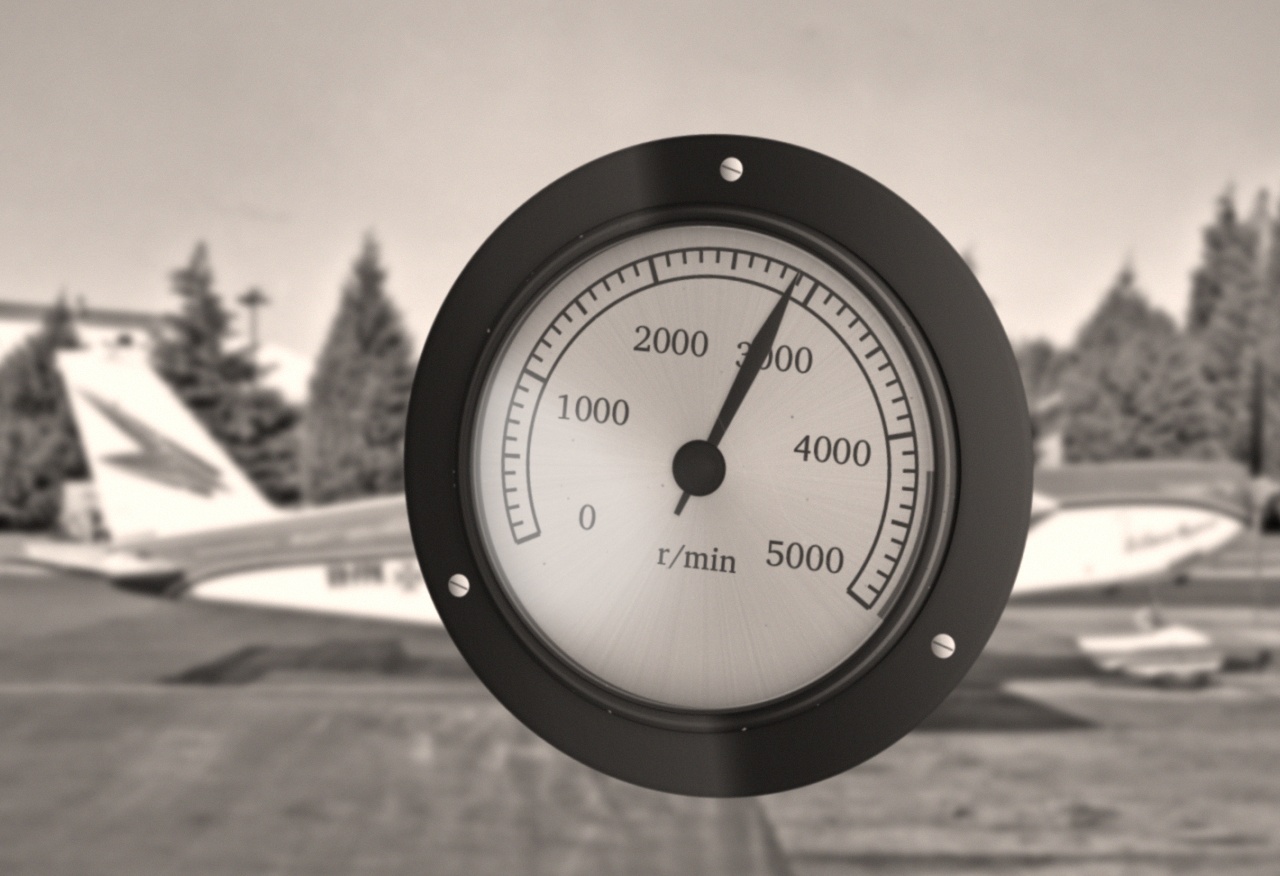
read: 2900 rpm
